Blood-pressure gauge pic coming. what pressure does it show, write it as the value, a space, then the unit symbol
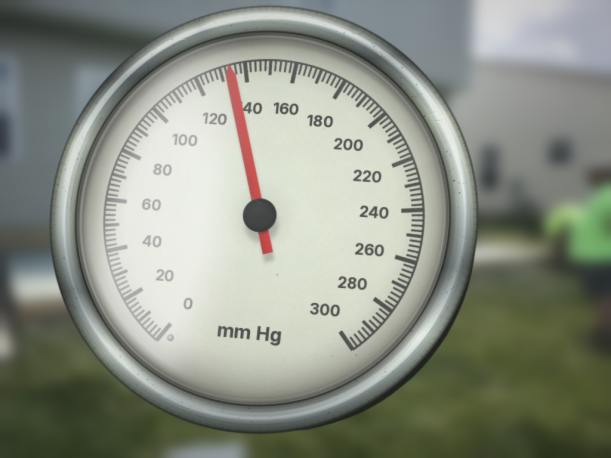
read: 134 mmHg
